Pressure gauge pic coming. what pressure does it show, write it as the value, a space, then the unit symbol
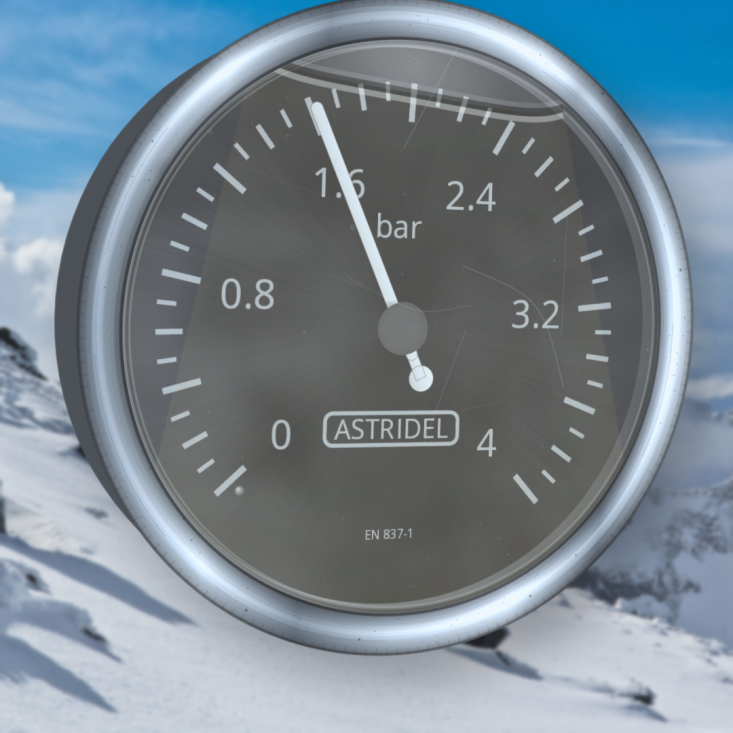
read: 1.6 bar
